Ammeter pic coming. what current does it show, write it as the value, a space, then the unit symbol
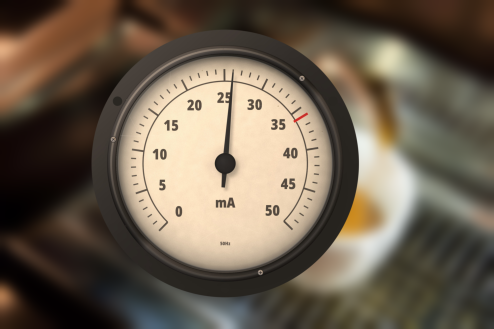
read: 26 mA
